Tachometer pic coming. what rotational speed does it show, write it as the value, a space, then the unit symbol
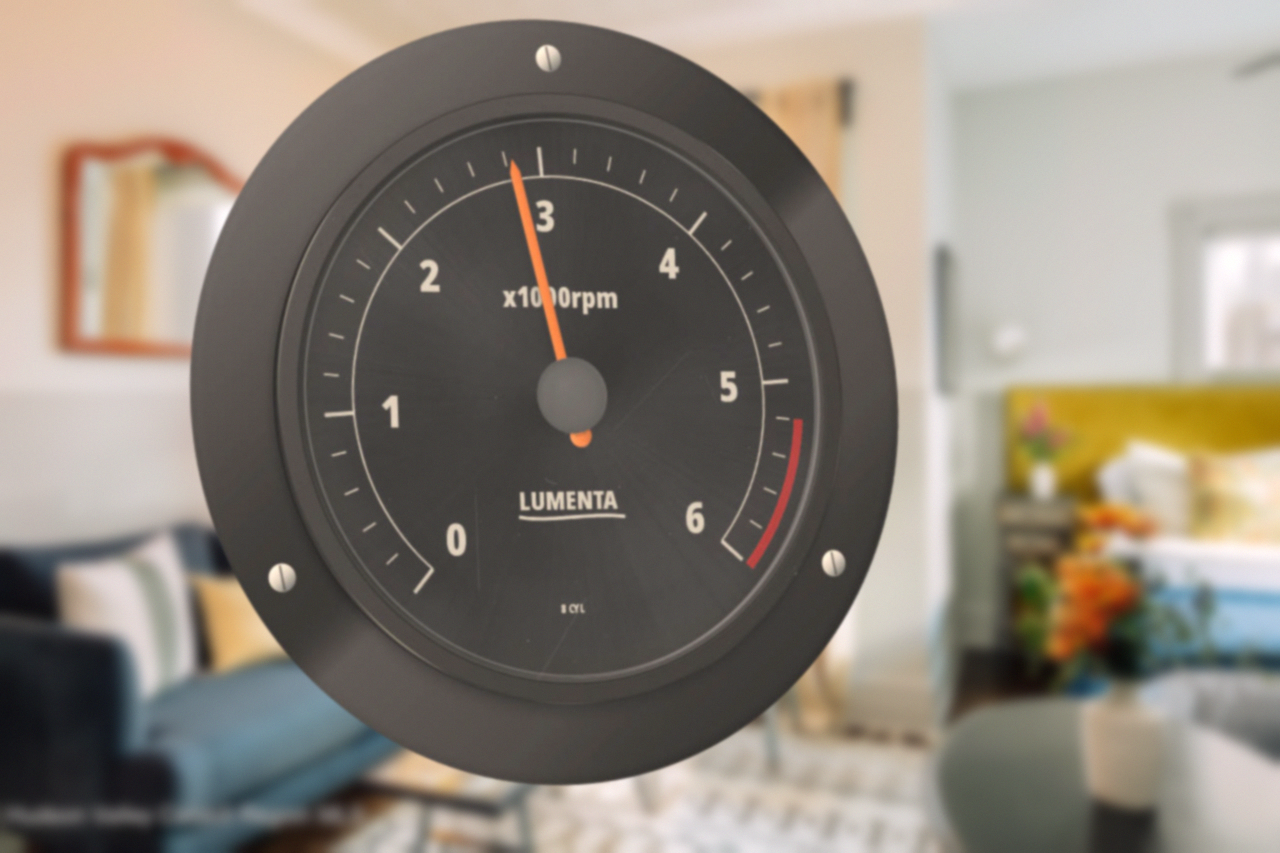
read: 2800 rpm
